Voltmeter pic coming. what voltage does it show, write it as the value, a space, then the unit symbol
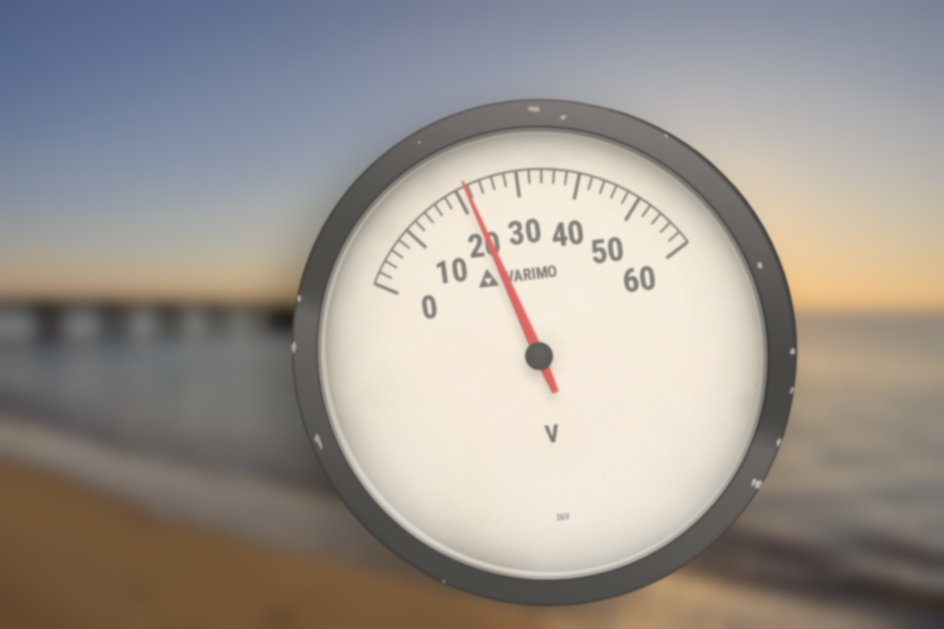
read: 22 V
